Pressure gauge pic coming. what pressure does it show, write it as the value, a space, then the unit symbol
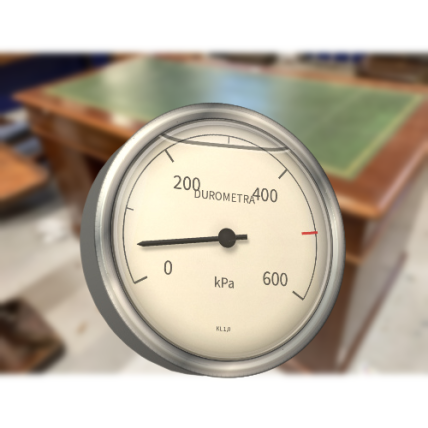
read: 50 kPa
